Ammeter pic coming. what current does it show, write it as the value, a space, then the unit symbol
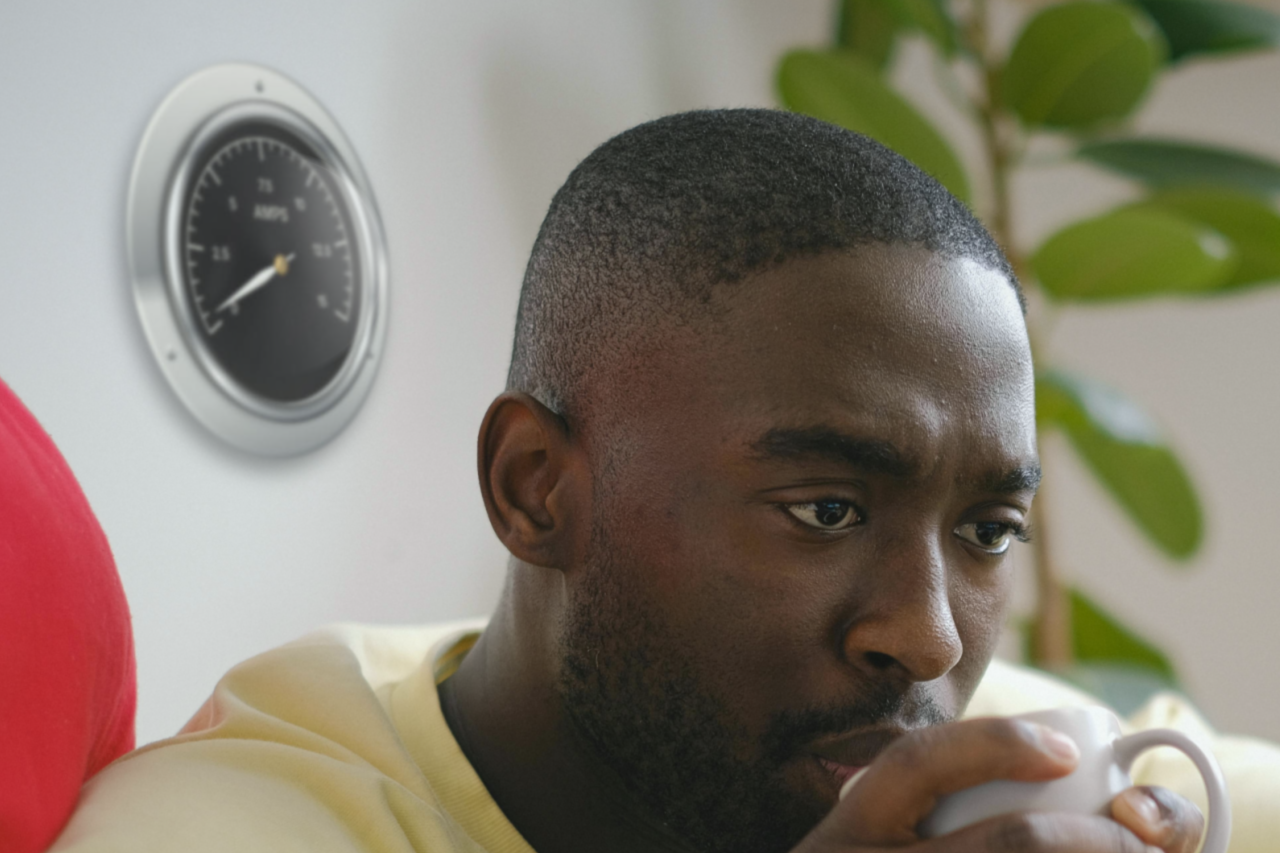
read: 0.5 A
